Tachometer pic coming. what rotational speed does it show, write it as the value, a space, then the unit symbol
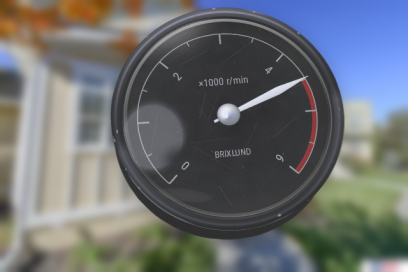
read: 4500 rpm
